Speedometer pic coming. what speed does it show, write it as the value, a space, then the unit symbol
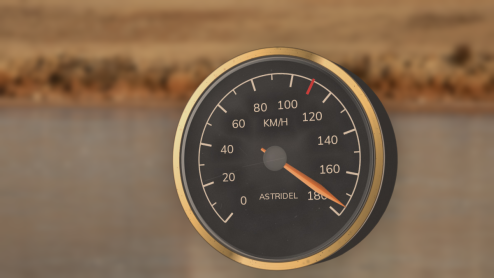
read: 175 km/h
